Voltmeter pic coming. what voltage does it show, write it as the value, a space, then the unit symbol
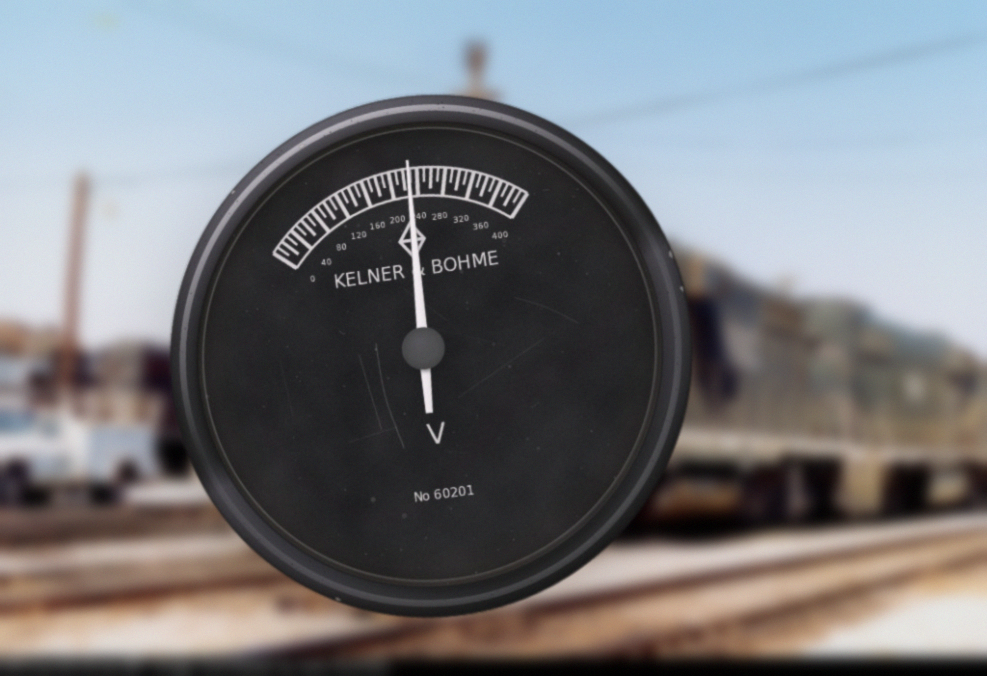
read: 230 V
